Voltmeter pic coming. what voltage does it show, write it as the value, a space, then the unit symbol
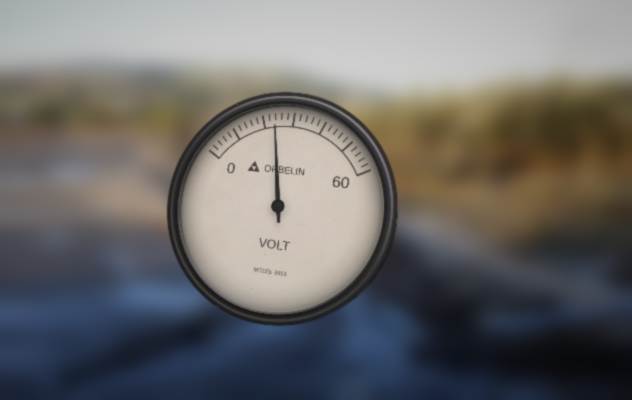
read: 24 V
